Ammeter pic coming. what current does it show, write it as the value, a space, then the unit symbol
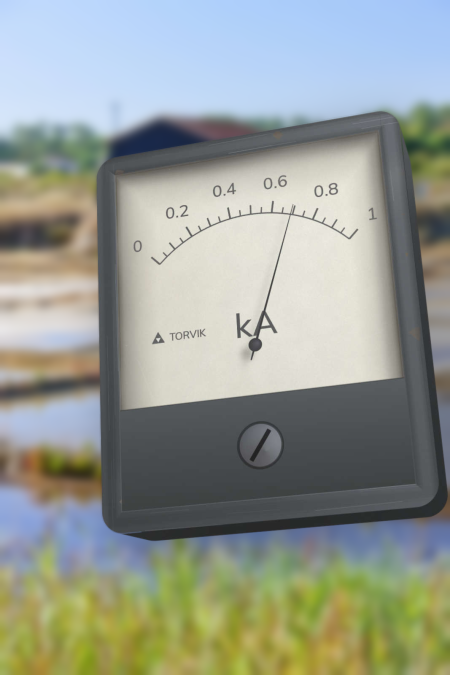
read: 0.7 kA
